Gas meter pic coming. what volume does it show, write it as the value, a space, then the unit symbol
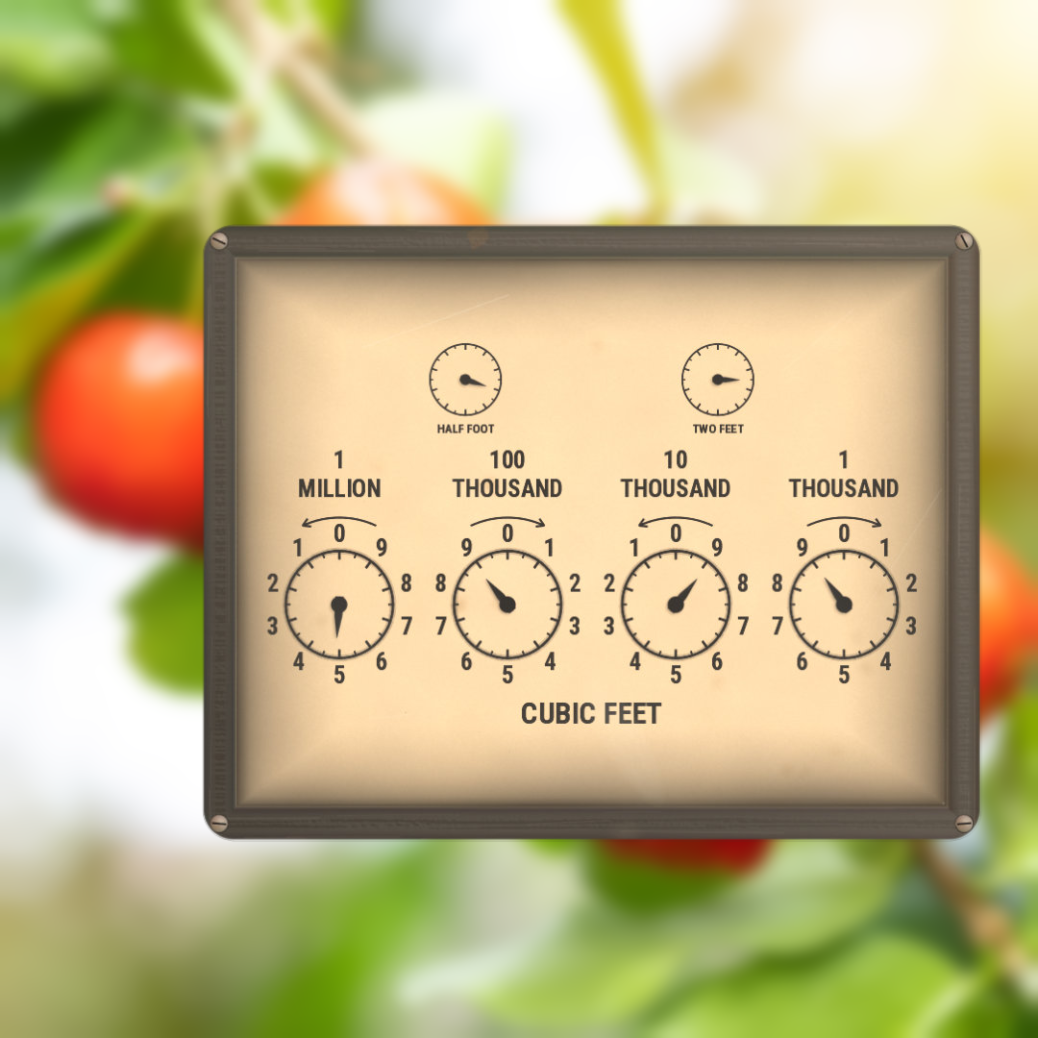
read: 488900 ft³
